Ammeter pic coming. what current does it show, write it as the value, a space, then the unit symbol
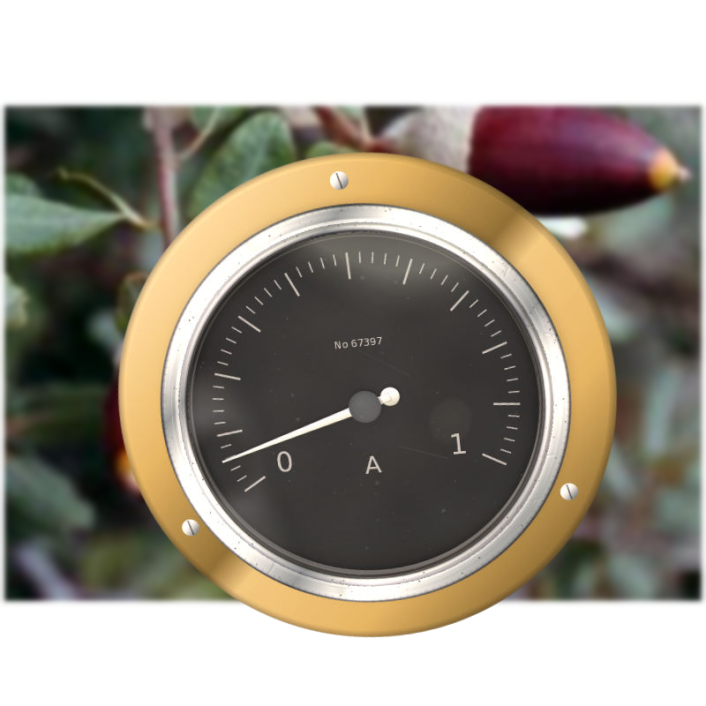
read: 0.06 A
